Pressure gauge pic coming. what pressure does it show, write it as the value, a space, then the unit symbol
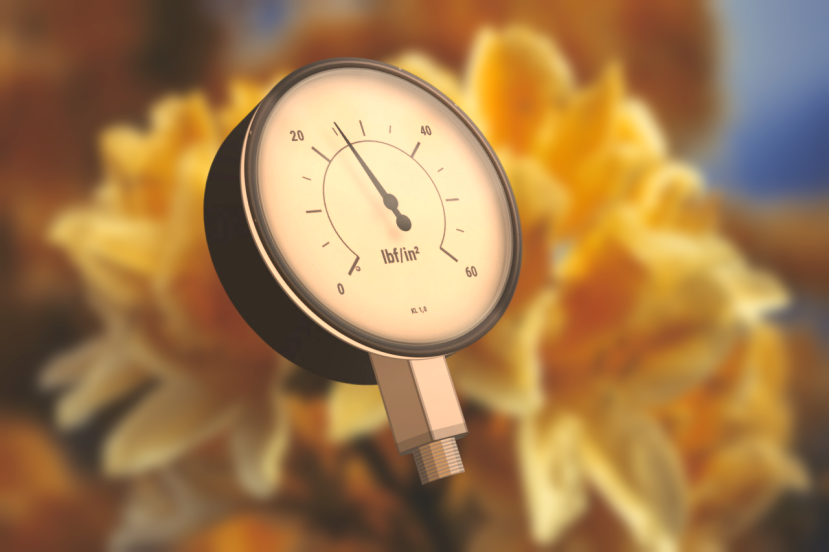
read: 25 psi
